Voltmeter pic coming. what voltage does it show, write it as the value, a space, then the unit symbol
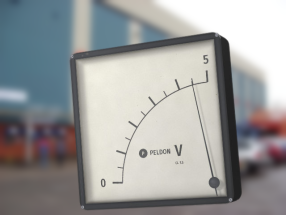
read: 4.5 V
